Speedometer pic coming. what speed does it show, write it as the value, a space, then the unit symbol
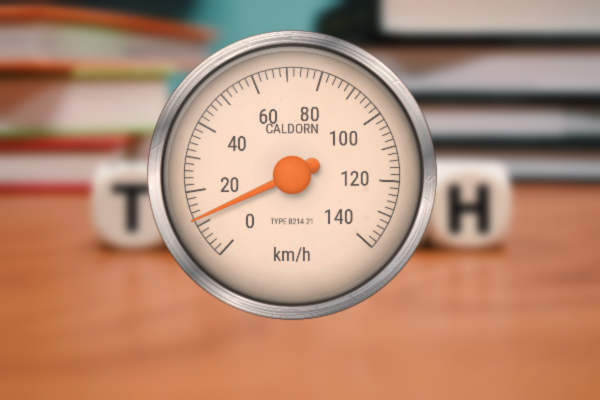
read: 12 km/h
